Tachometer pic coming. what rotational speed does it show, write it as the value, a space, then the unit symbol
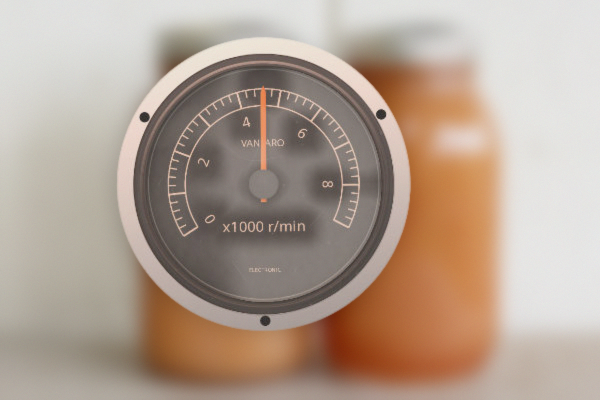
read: 4600 rpm
